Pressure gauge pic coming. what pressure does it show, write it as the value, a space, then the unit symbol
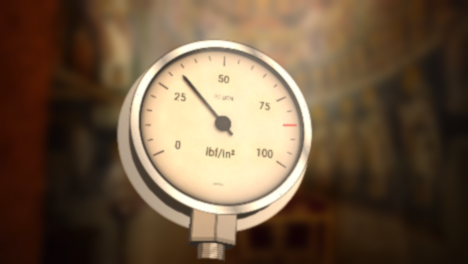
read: 32.5 psi
